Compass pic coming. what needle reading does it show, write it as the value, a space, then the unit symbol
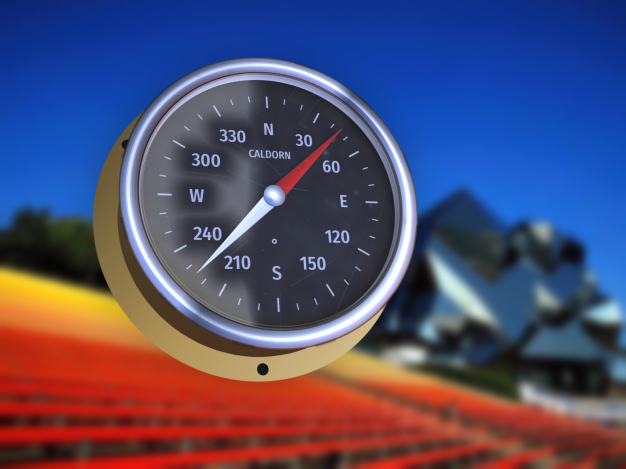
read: 45 °
